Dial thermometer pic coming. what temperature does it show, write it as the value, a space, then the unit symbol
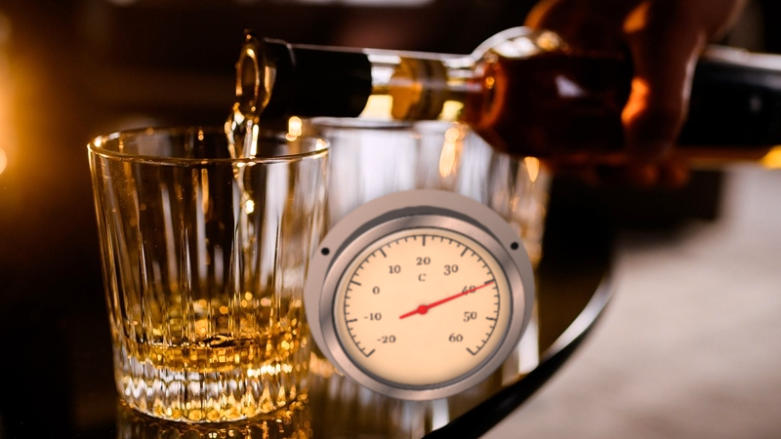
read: 40 °C
